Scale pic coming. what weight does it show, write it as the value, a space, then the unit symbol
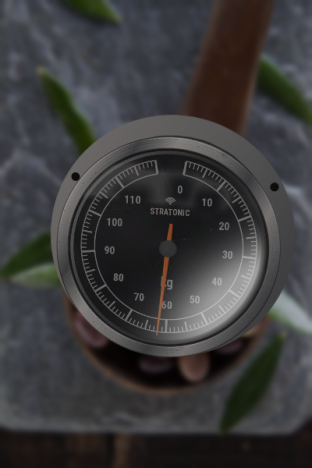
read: 62 kg
